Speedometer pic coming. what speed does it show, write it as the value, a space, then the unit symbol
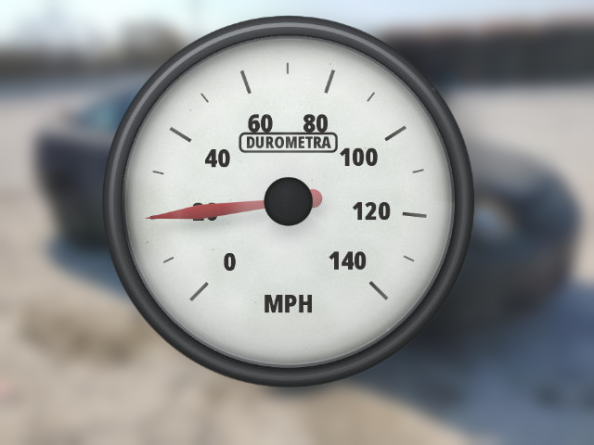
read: 20 mph
